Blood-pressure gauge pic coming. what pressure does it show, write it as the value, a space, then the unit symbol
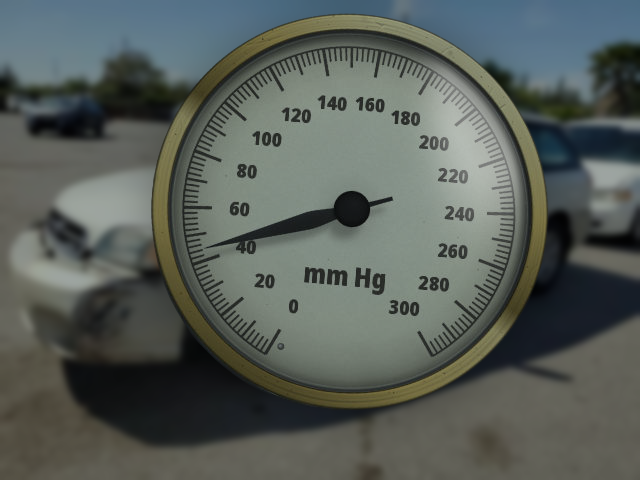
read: 44 mmHg
